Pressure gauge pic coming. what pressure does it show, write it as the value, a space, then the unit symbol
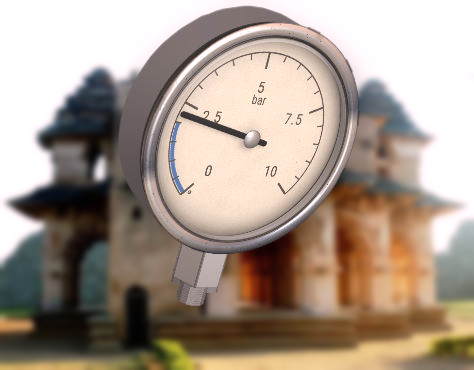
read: 2.25 bar
